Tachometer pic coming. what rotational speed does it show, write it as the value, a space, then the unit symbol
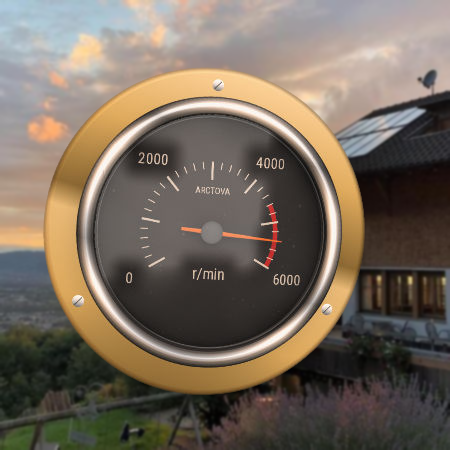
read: 5400 rpm
